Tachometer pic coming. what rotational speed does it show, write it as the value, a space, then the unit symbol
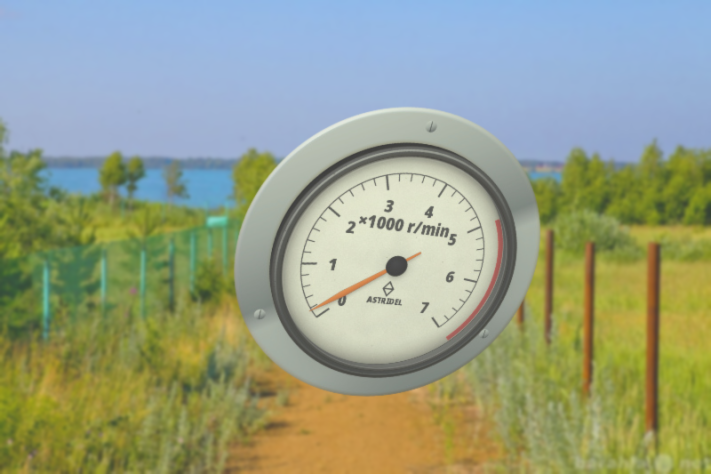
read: 200 rpm
